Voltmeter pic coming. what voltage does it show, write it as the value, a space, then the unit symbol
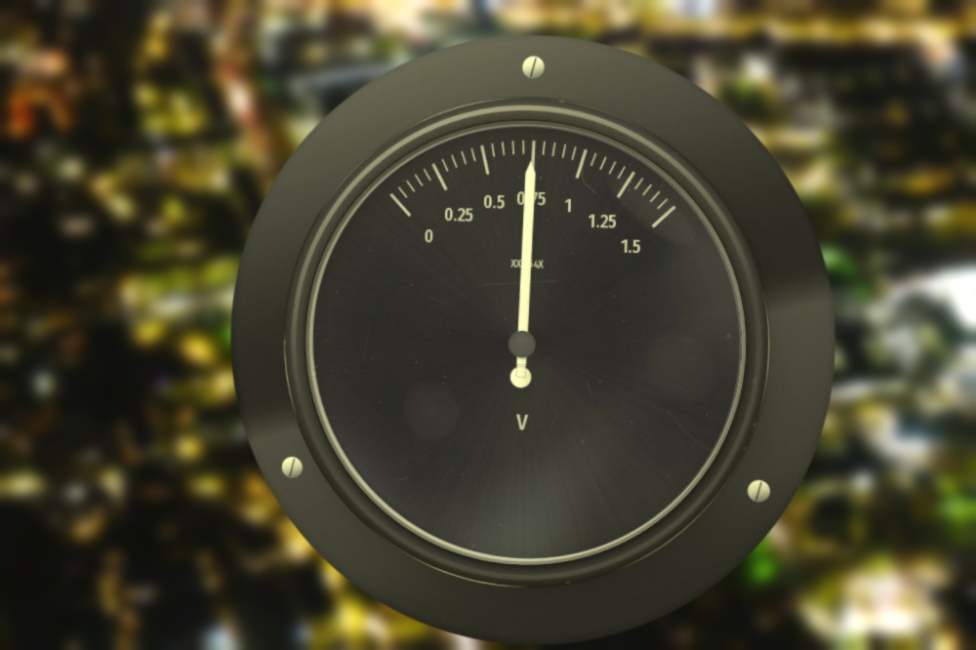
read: 0.75 V
